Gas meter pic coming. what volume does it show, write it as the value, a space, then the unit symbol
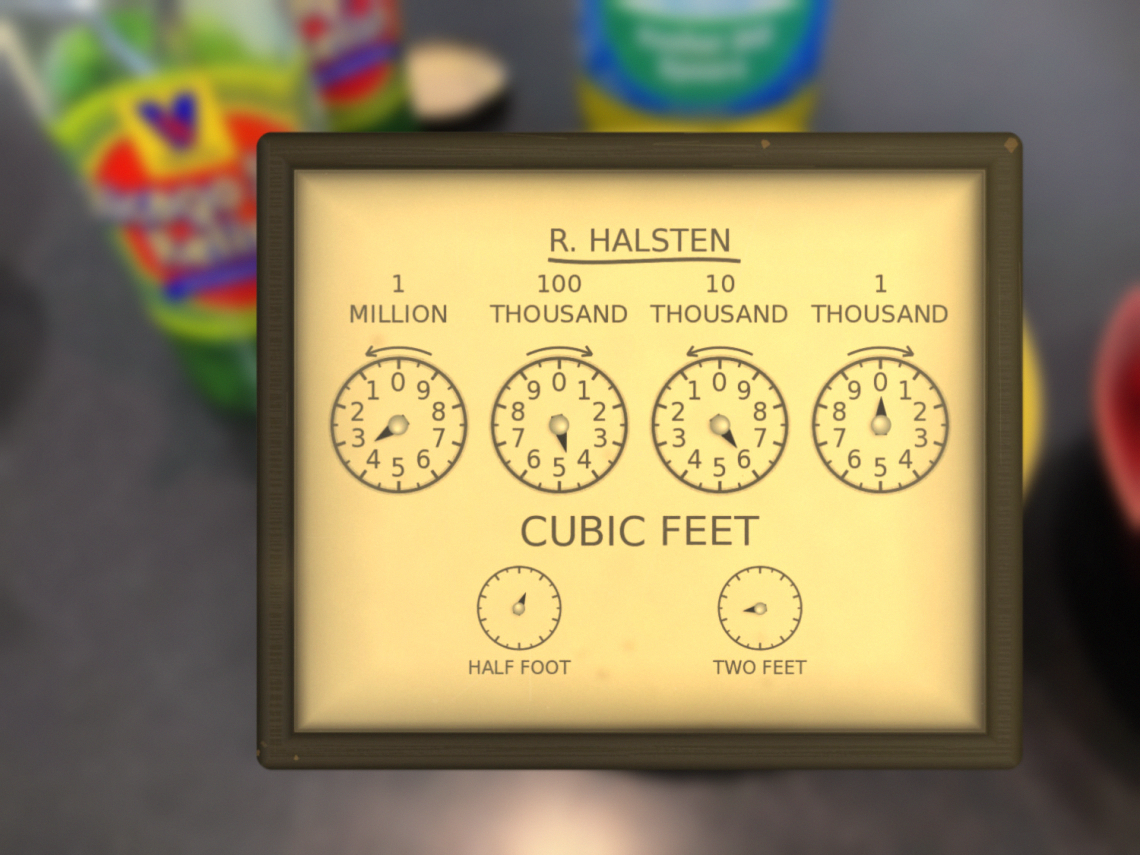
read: 346000 ft³
